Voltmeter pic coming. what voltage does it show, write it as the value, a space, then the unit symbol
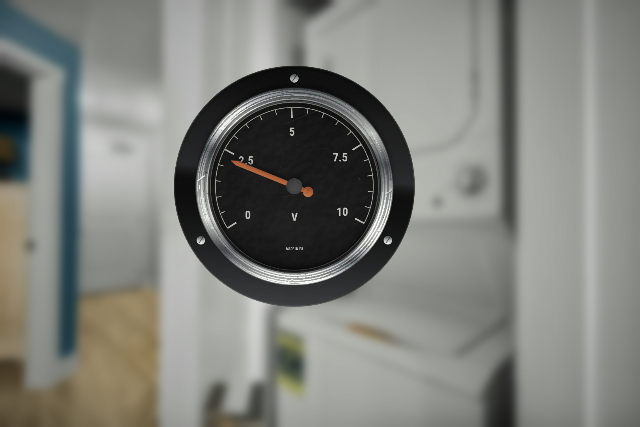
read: 2.25 V
